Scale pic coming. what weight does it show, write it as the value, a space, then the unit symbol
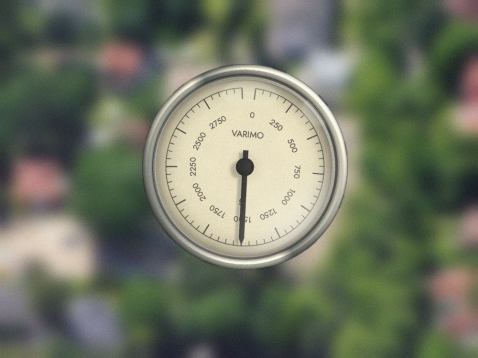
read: 1500 g
